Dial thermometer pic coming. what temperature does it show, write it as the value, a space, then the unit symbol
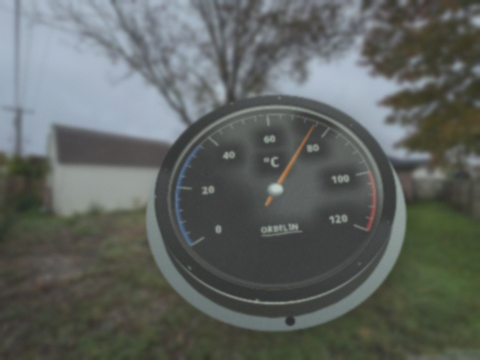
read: 76 °C
